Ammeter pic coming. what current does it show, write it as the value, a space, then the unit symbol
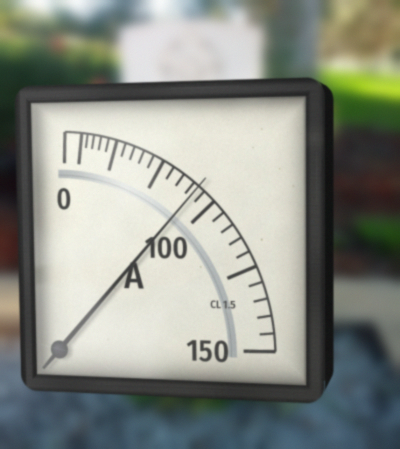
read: 92.5 A
